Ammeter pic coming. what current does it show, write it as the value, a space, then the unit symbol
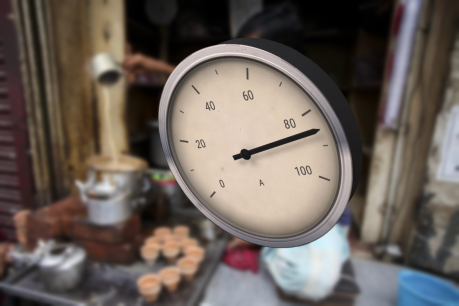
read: 85 A
